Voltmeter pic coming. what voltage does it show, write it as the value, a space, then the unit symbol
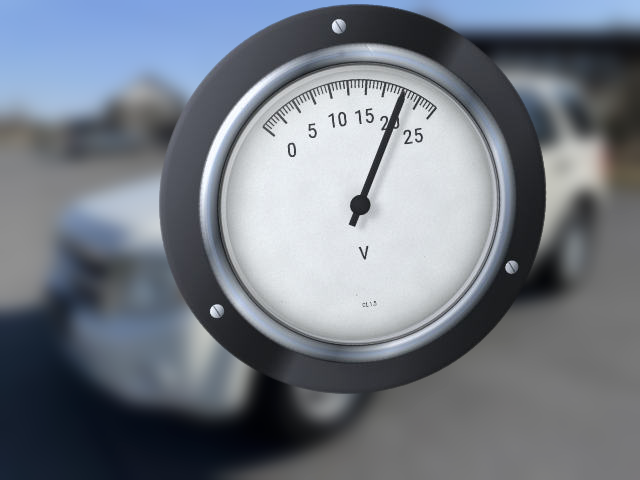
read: 20 V
